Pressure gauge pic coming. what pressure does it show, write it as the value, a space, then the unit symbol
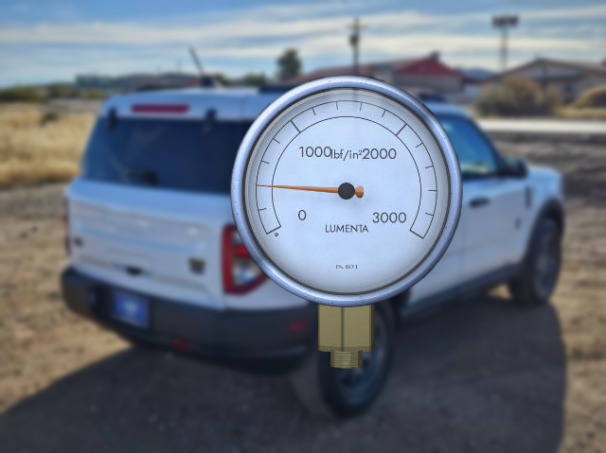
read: 400 psi
